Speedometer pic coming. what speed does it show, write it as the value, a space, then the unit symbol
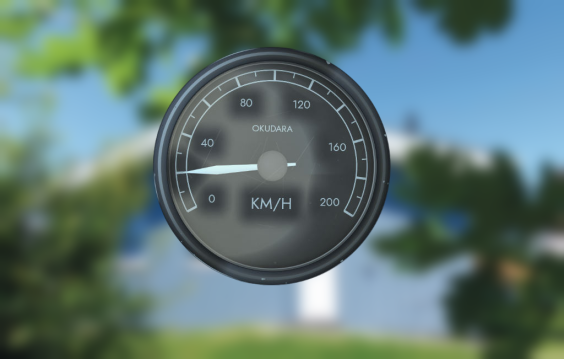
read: 20 km/h
